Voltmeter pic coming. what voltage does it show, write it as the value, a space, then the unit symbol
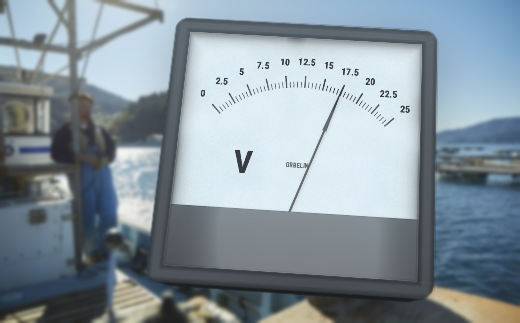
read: 17.5 V
